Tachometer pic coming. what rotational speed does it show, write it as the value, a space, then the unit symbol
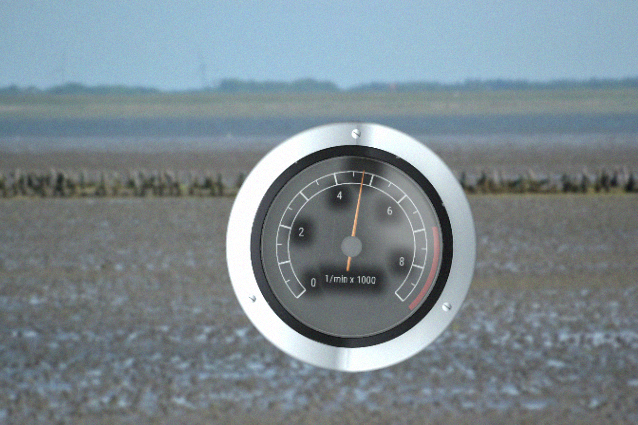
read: 4750 rpm
